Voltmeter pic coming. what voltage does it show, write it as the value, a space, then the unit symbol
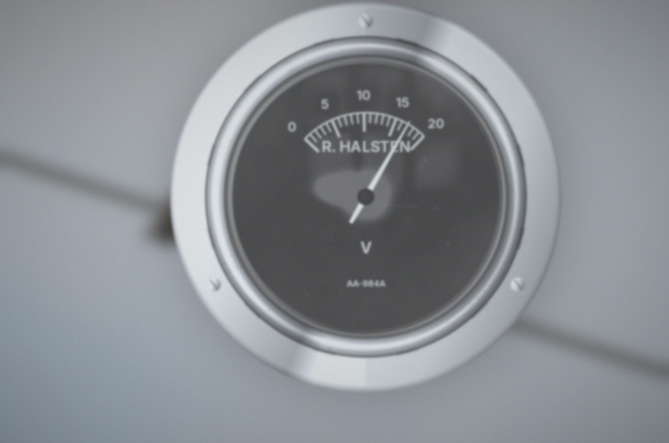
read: 17 V
